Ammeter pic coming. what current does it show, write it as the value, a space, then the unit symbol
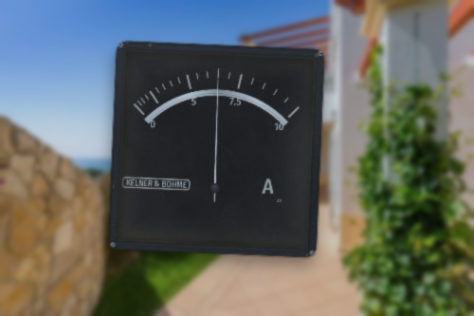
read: 6.5 A
